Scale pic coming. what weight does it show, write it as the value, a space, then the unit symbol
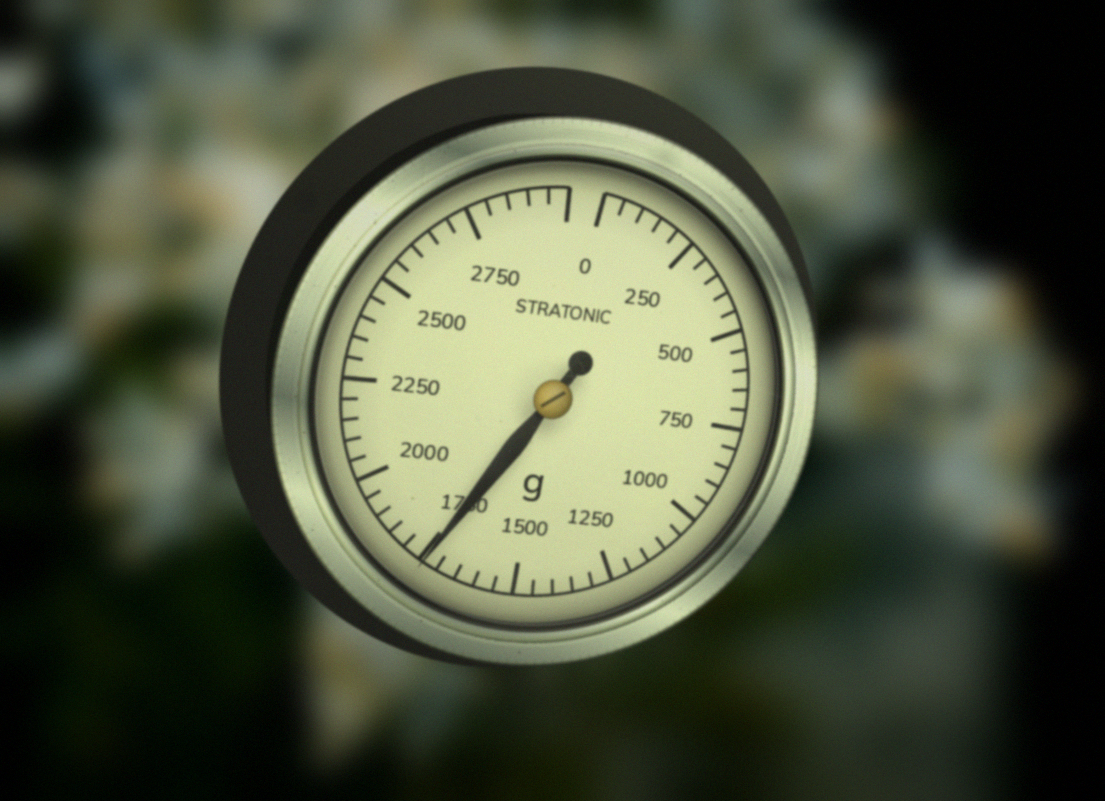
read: 1750 g
